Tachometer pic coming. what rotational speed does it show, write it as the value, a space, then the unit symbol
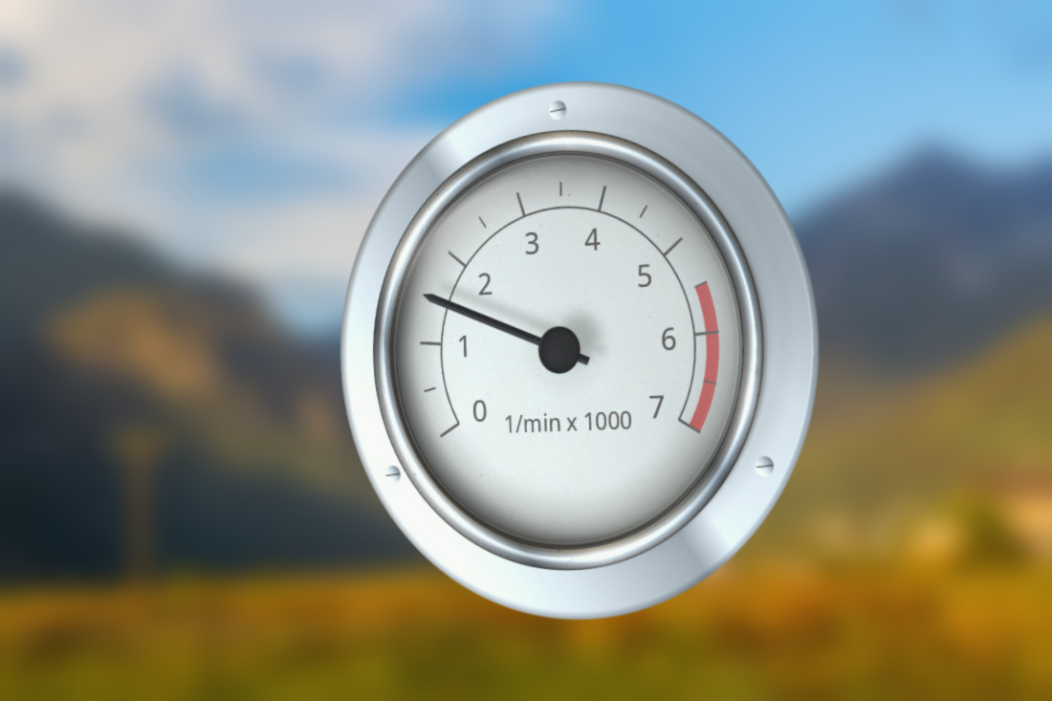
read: 1500 rpm
